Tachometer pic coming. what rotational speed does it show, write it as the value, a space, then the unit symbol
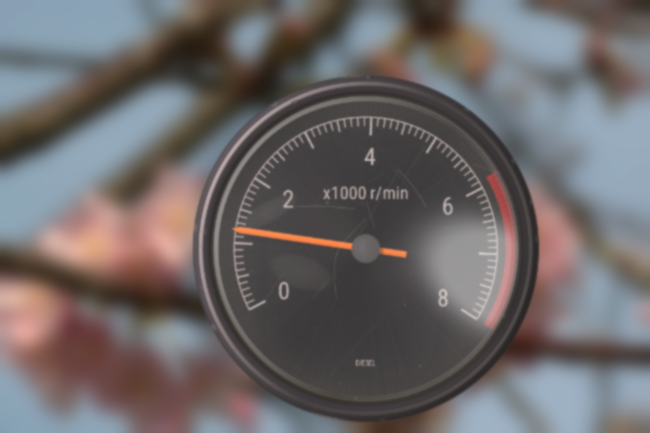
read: 1200 rpm
